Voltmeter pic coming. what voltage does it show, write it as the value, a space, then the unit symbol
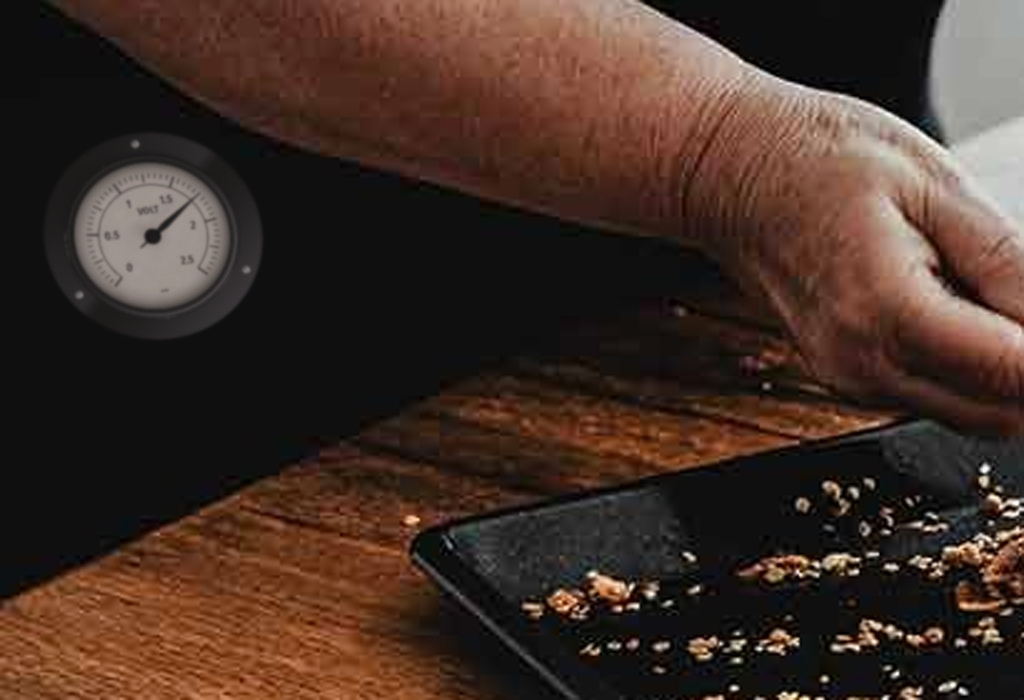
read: 1.75 V
